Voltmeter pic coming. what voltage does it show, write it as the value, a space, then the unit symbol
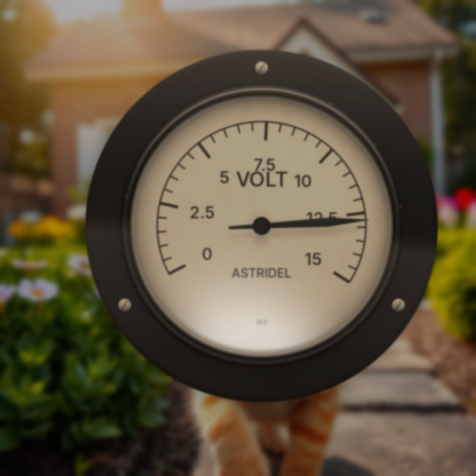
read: 12.75 V
